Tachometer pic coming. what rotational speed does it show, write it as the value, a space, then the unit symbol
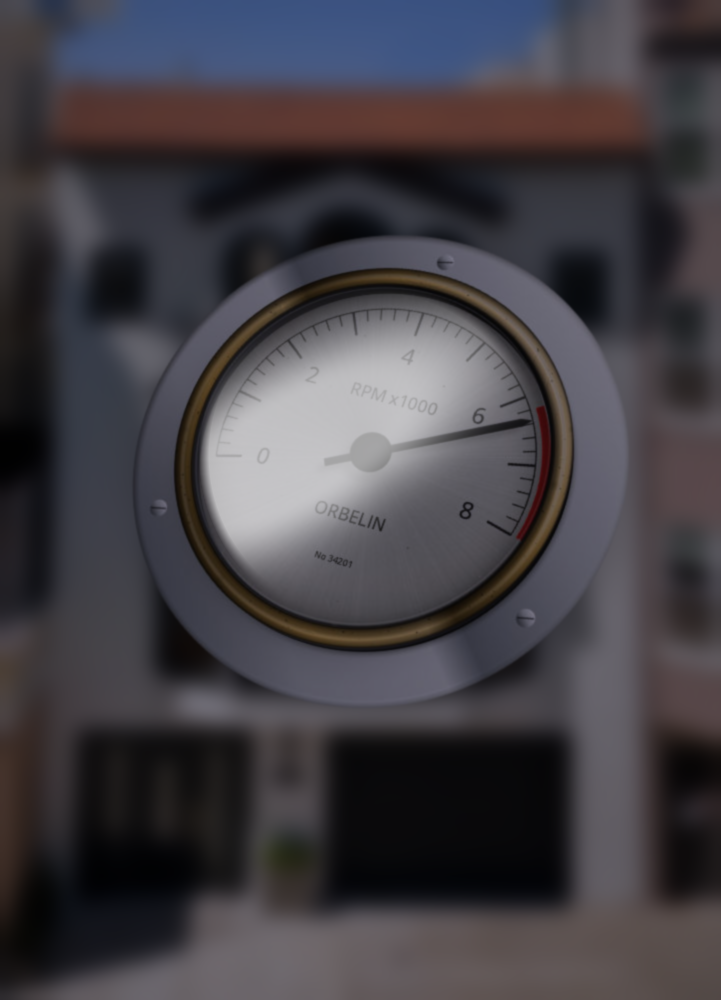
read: 6400 rpm
